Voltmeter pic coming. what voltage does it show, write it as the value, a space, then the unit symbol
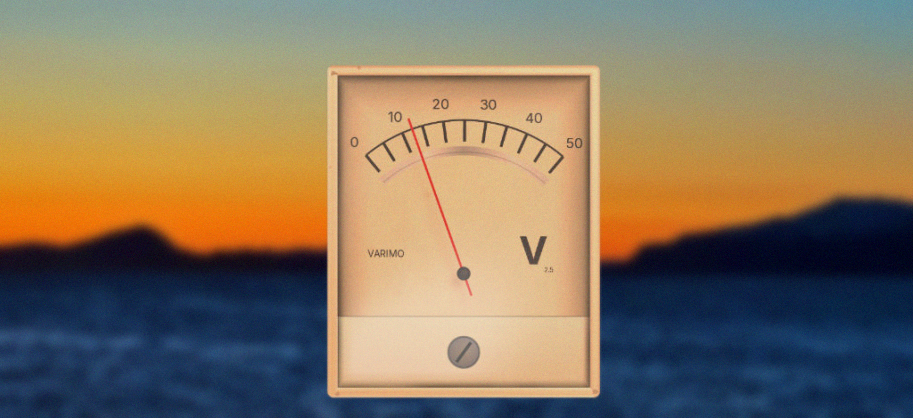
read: 12.5 V
